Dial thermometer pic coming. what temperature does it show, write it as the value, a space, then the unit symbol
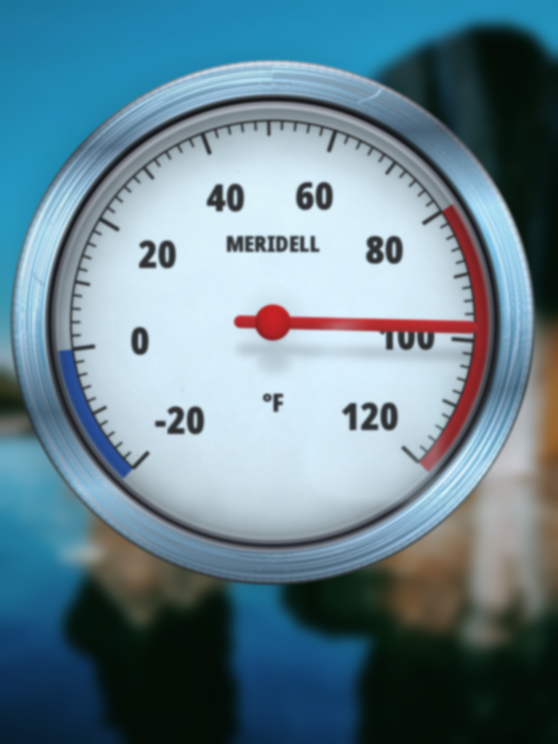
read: 98 °F
